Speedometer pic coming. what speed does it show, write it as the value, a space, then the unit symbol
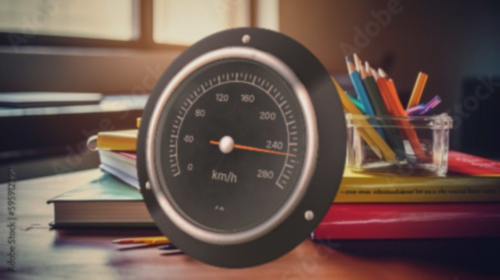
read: 250 km/h
